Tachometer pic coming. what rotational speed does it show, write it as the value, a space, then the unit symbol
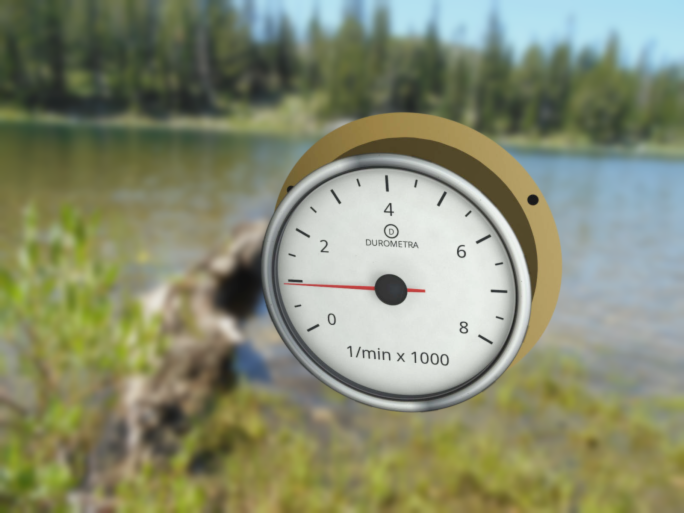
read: 1000 rpm
